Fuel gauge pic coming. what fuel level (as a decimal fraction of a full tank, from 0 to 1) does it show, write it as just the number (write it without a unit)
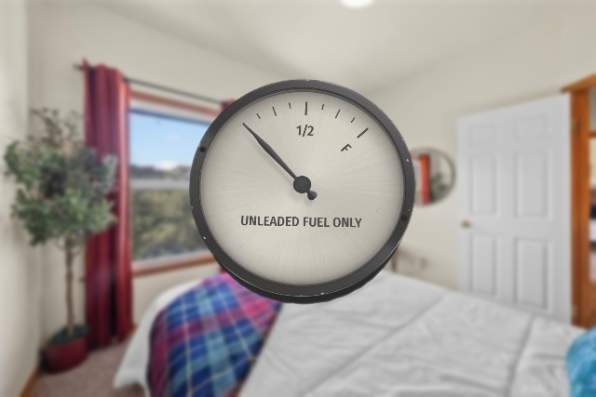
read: 0
